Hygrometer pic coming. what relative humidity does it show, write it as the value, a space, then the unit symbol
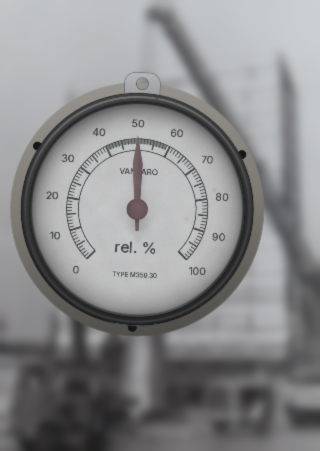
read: 50 %
